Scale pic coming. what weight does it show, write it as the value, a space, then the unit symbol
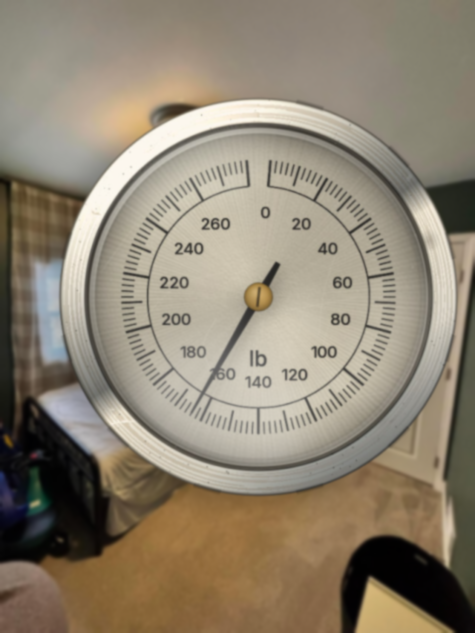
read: 164 lb
